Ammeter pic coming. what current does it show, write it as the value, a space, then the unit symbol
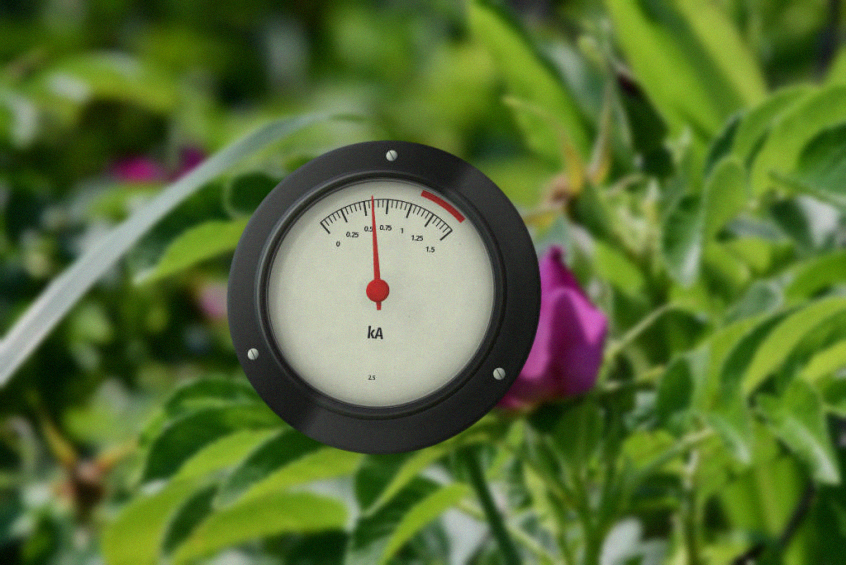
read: 0.6 kA
